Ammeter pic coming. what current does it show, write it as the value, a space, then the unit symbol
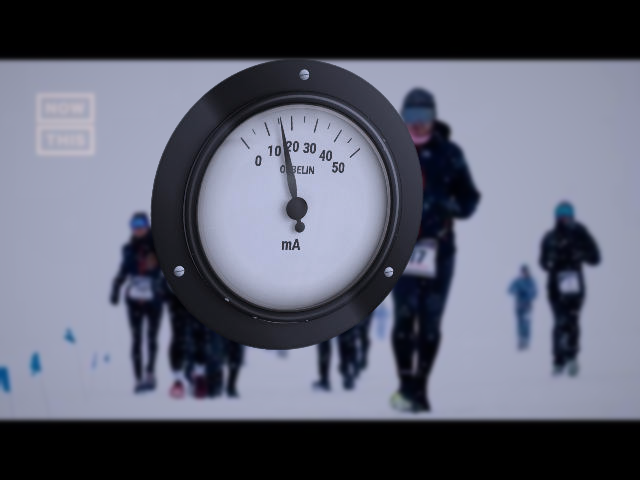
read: 15 mA
